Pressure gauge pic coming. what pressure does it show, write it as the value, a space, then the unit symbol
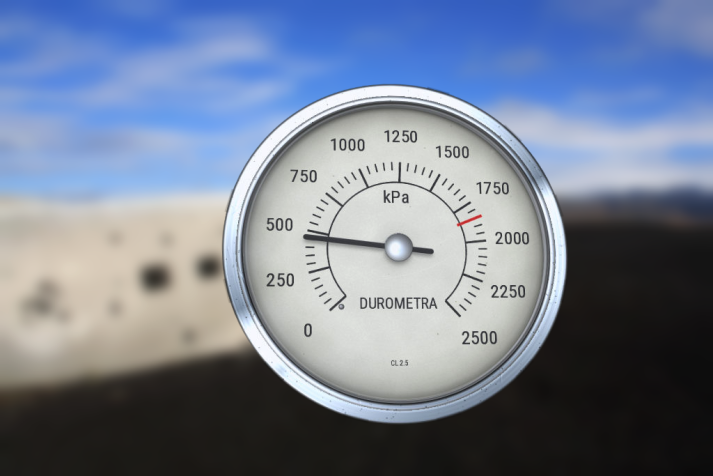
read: 450 kPa
